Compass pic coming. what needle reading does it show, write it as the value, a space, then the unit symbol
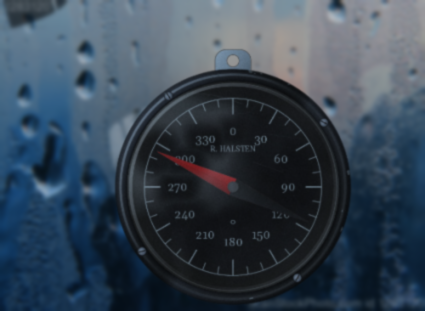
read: 295 °
